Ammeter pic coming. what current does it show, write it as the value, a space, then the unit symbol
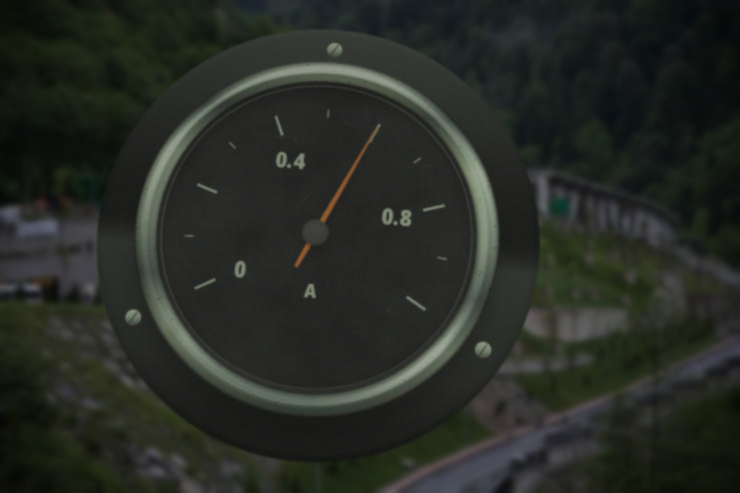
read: 0.6 A
